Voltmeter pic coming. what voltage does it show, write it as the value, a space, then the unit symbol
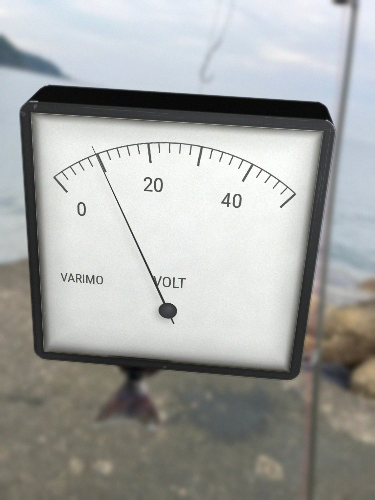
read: 10 V
